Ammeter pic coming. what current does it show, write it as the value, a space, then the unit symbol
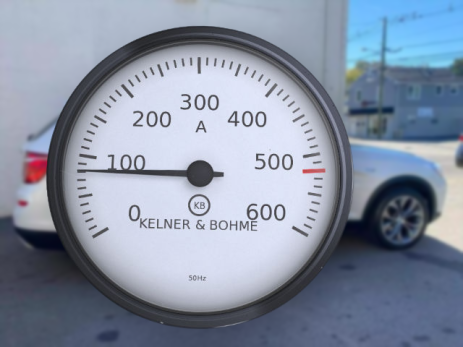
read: 80 A
